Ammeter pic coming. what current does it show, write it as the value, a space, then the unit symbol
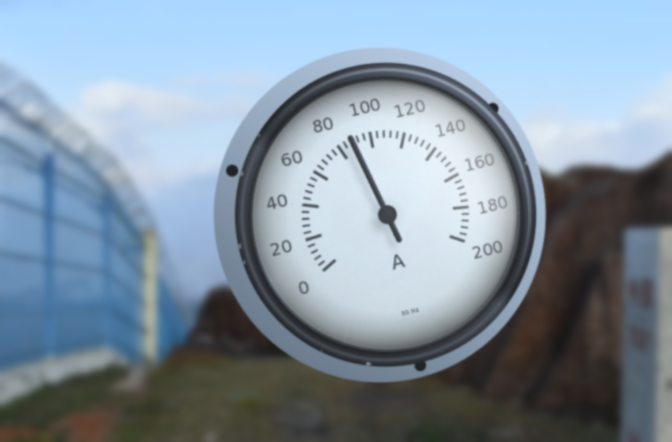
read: 88 A
